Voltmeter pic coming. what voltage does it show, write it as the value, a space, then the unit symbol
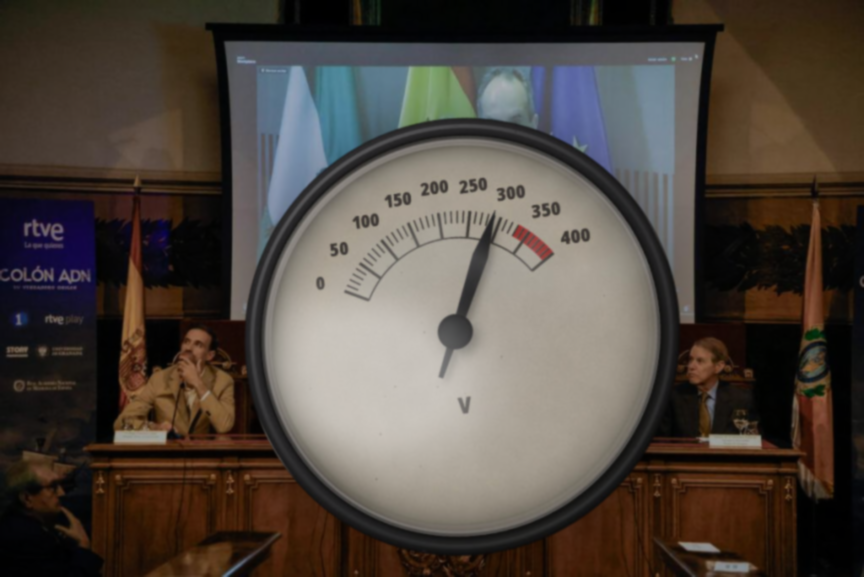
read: 290 V
